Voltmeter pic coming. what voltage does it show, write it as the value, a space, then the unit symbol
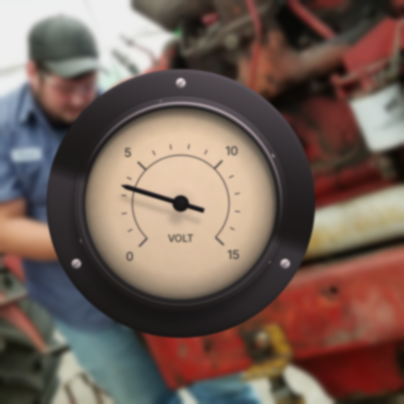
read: 3.5 V
